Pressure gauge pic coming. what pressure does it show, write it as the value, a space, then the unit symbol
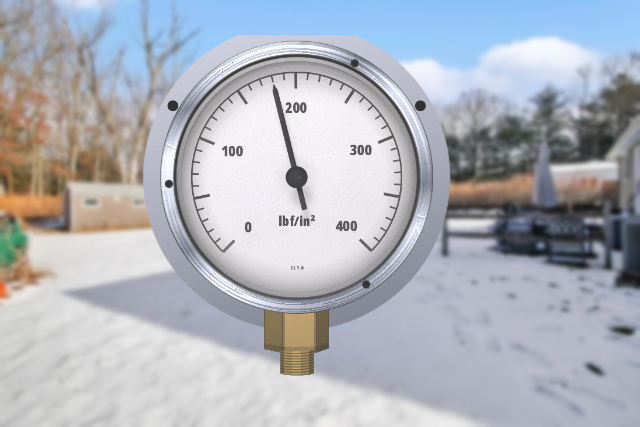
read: 180 psi
